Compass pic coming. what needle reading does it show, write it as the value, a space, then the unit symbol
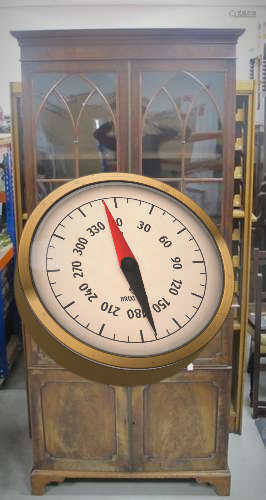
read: 350 °
